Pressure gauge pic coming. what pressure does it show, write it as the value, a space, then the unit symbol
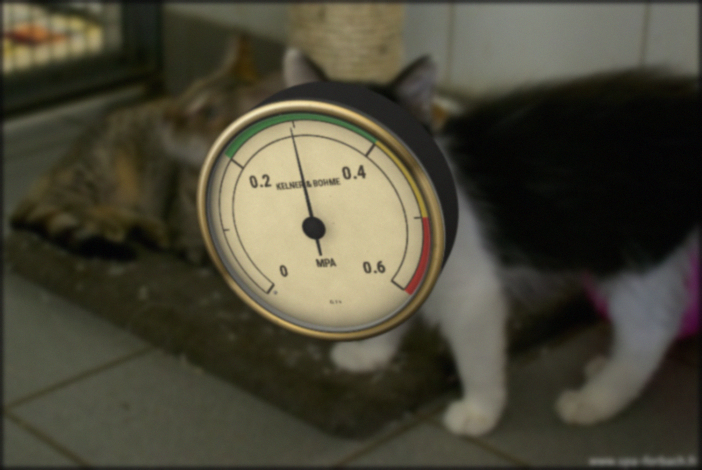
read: 0.3 MPa
